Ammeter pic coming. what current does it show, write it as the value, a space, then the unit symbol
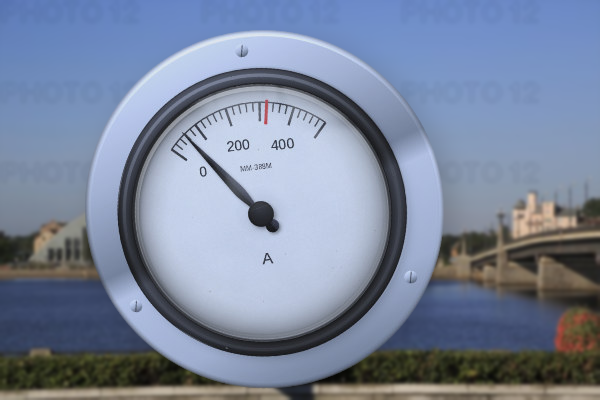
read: 60 A
